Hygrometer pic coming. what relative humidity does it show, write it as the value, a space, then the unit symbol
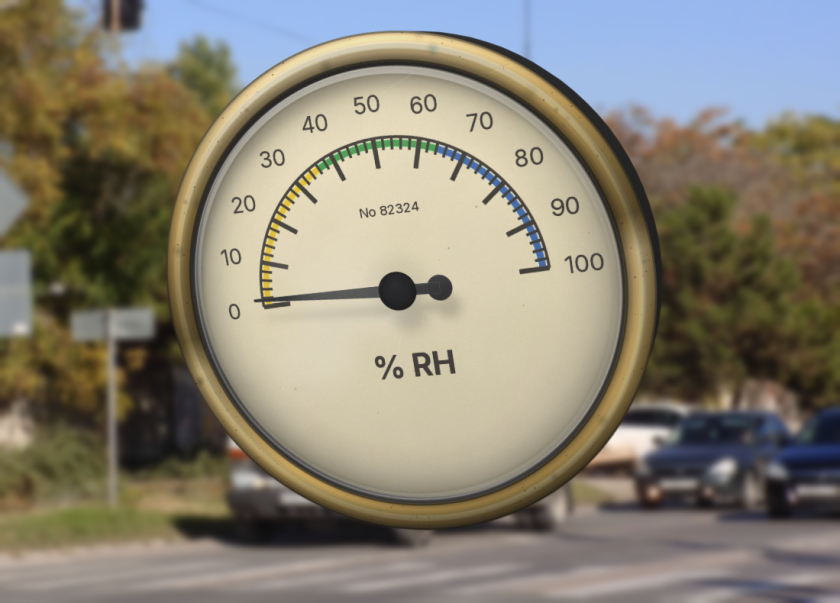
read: 2 %
